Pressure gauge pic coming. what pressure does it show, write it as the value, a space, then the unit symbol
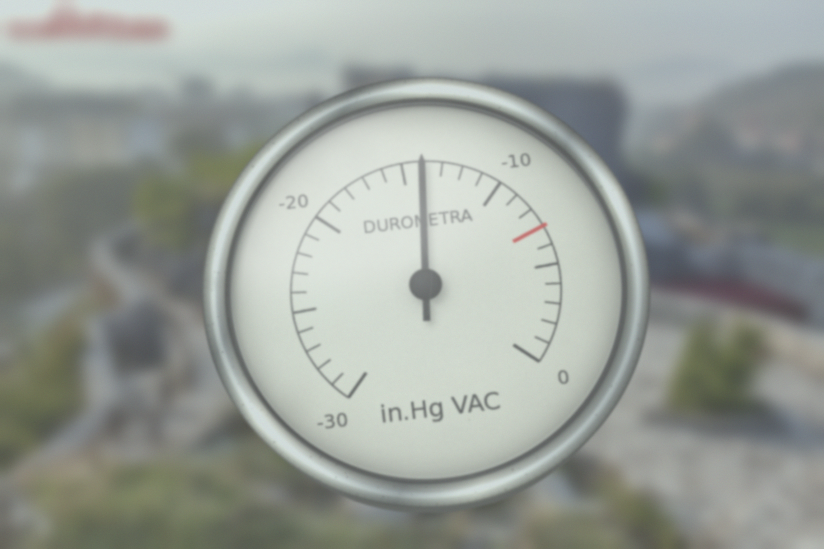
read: -14 inHg
